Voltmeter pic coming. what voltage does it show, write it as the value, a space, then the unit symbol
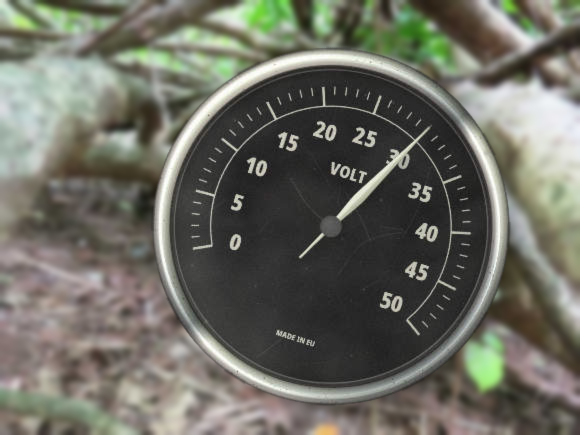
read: 30 V
